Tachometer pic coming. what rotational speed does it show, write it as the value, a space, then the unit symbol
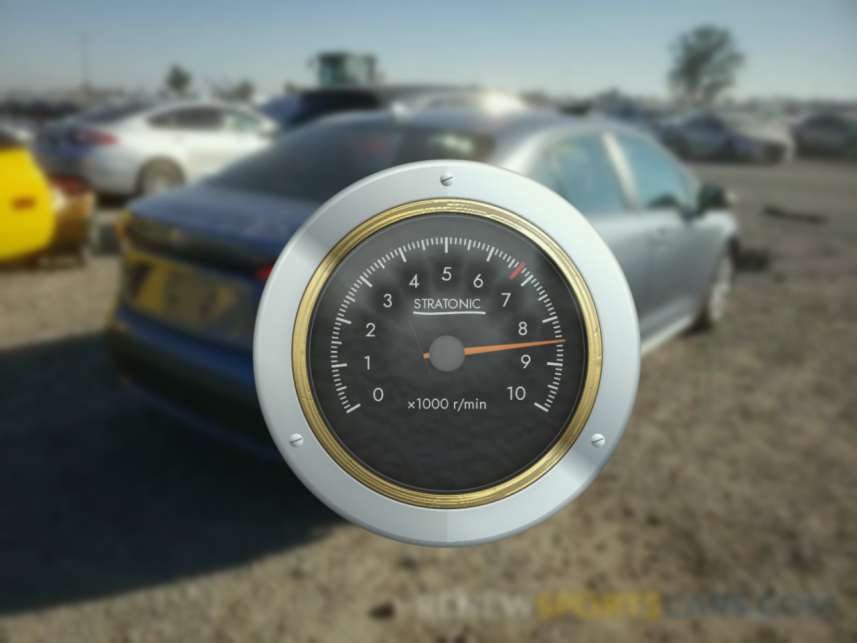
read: 8500 rpm
